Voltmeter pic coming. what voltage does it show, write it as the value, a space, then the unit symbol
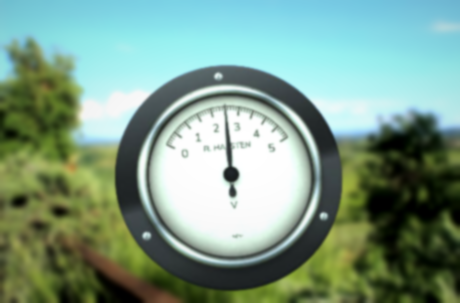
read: 2.5 V
